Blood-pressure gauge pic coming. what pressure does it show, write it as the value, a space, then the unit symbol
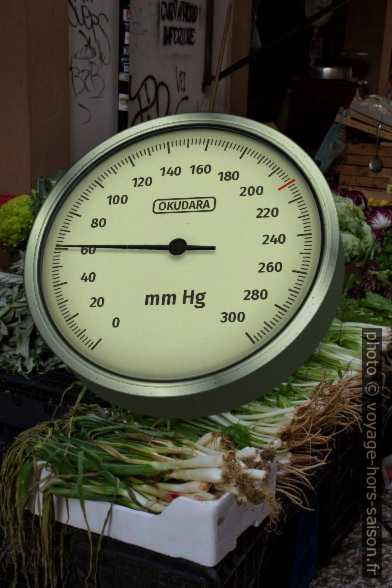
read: 60 mmHg
